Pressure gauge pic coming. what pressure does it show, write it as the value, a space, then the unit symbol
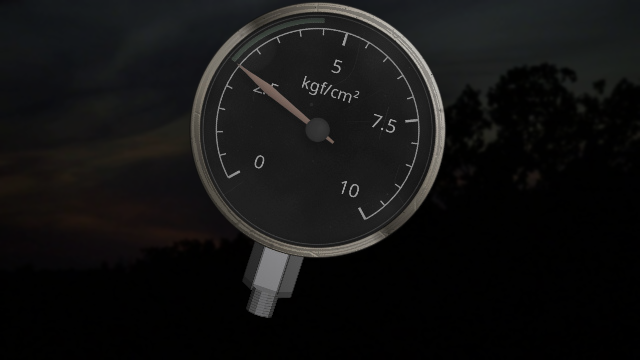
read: 2.5 kg/cm²
